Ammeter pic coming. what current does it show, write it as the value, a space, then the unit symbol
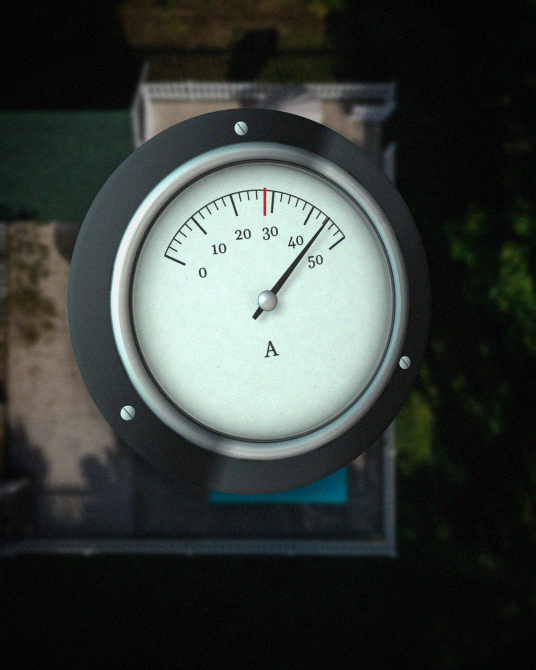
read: 44 A
